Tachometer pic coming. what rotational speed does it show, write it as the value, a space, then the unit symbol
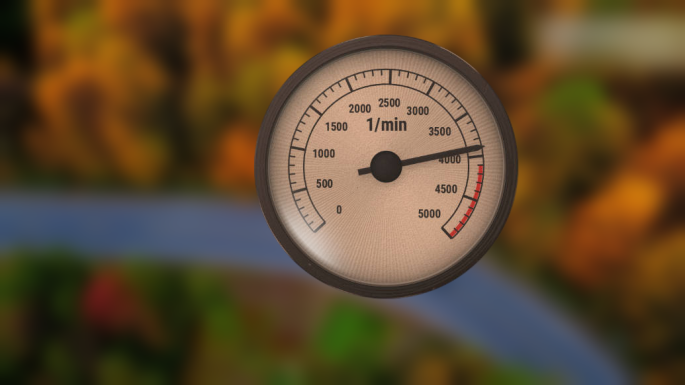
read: 3900 rpm
